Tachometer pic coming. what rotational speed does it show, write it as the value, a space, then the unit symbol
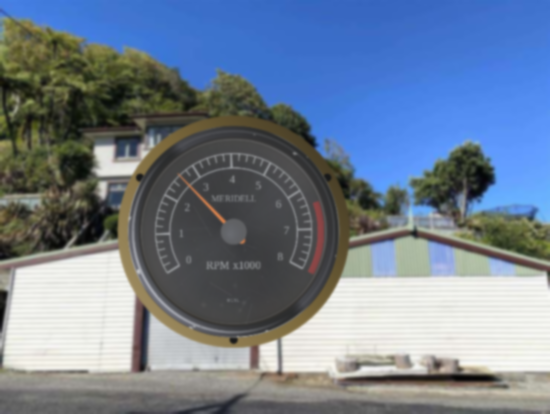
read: 2600 rpm
